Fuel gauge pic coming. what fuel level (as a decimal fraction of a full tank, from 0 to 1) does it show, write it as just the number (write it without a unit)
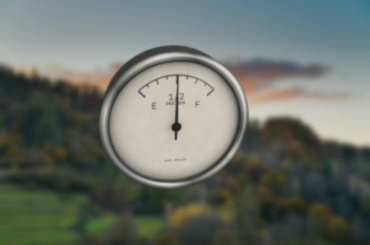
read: 0.5
